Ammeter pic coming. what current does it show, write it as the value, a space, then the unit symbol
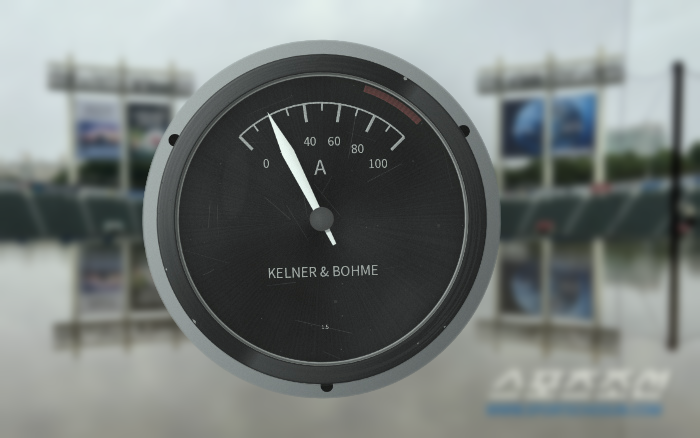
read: 20 A
